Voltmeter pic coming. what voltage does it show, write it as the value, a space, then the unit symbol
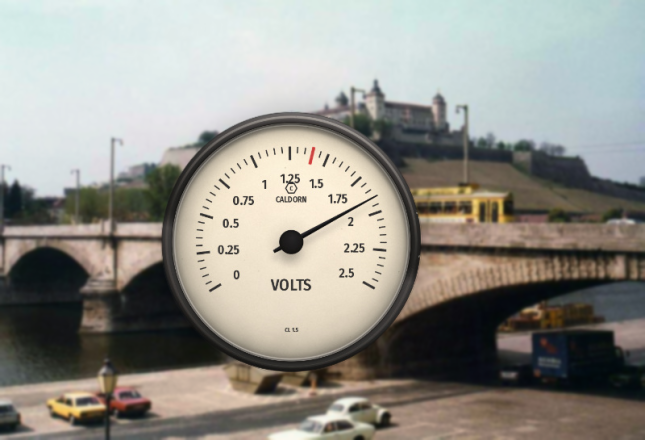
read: 1.9 V
